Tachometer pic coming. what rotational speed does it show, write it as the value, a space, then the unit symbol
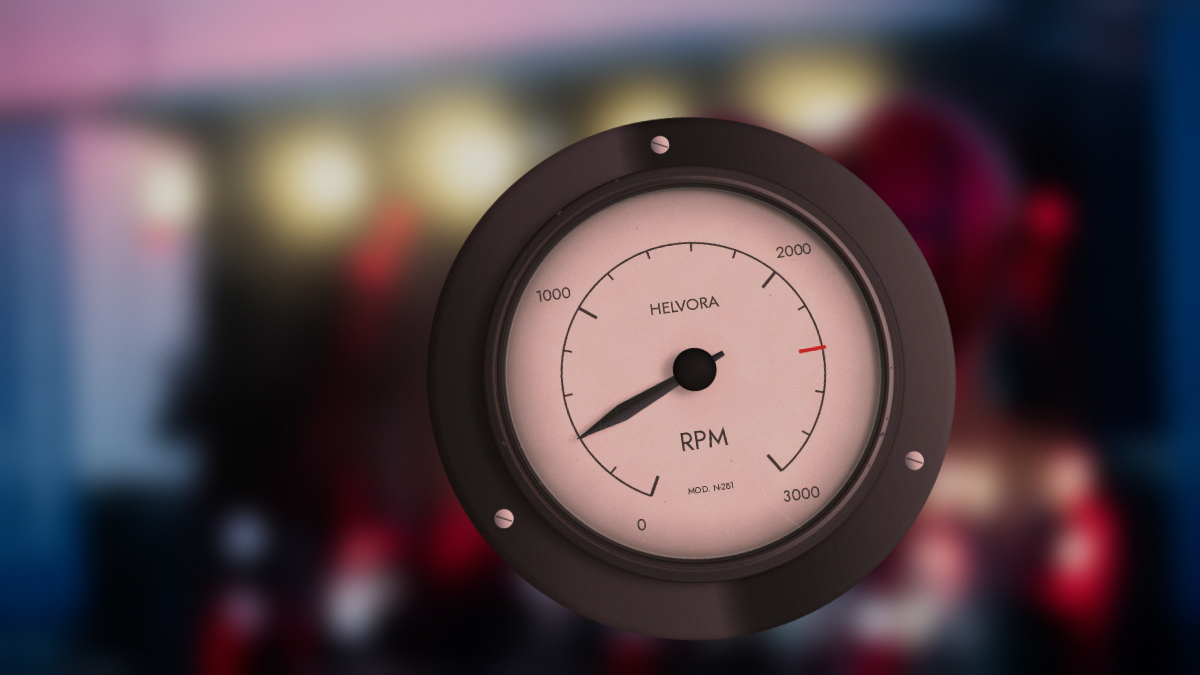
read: 400 rpm
